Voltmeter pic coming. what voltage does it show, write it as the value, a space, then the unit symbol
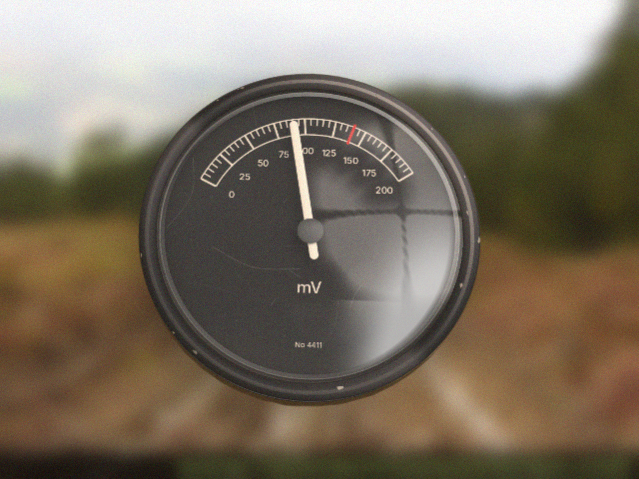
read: 90 mV
